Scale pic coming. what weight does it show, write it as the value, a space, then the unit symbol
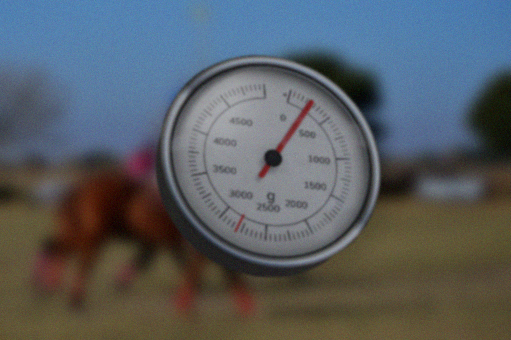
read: 250 g
